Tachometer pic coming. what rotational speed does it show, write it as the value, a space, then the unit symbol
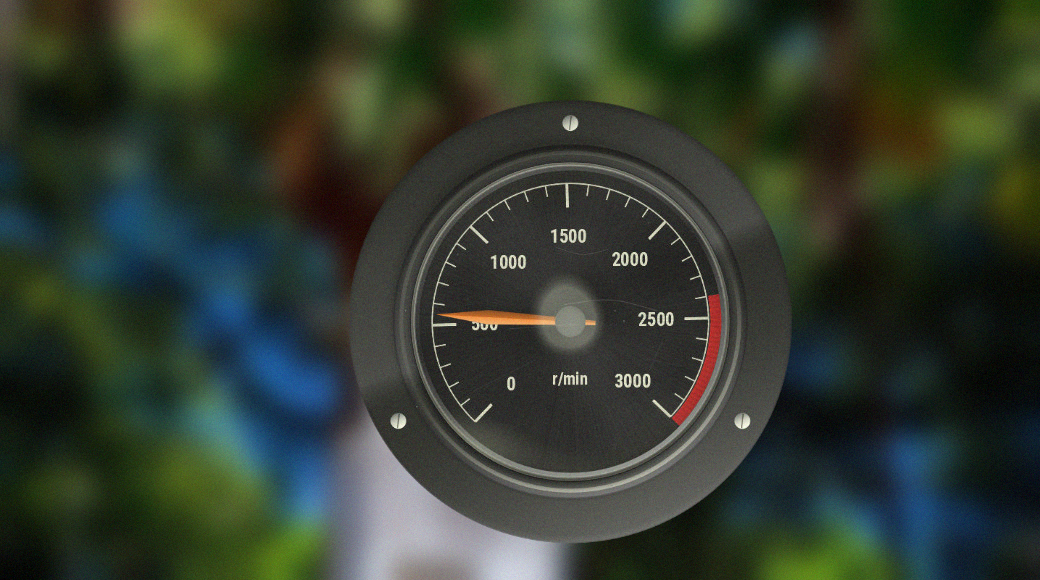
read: 550 rpm
